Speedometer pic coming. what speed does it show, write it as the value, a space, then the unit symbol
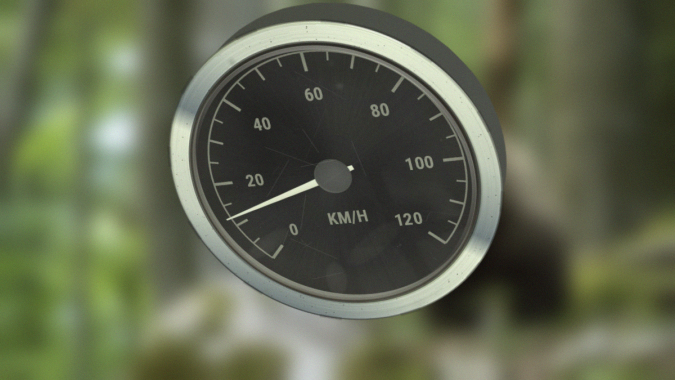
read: 12.5 km/h
